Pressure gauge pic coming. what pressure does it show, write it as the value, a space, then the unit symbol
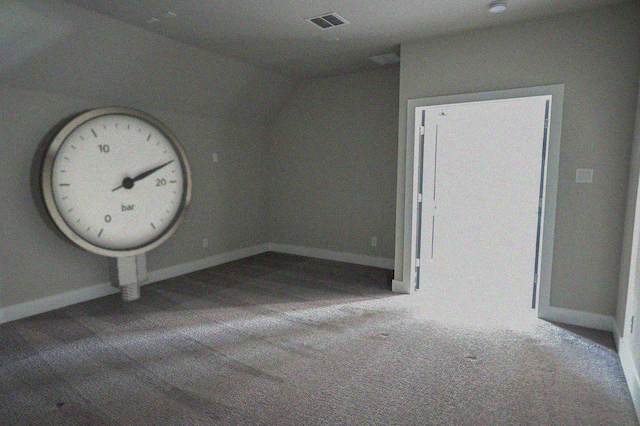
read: 18 bar
